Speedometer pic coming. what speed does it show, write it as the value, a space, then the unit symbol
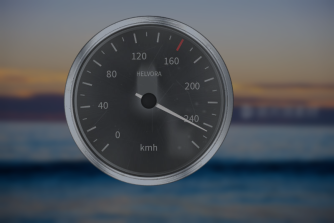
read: 245 km/h
